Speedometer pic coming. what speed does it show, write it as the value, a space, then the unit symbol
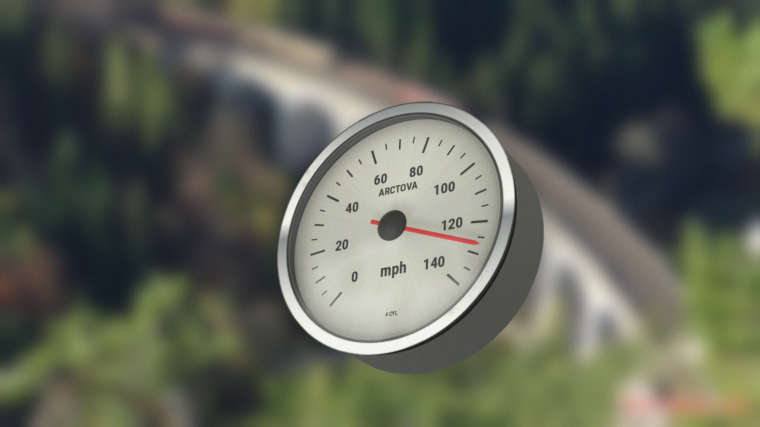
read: 127.5 mph
